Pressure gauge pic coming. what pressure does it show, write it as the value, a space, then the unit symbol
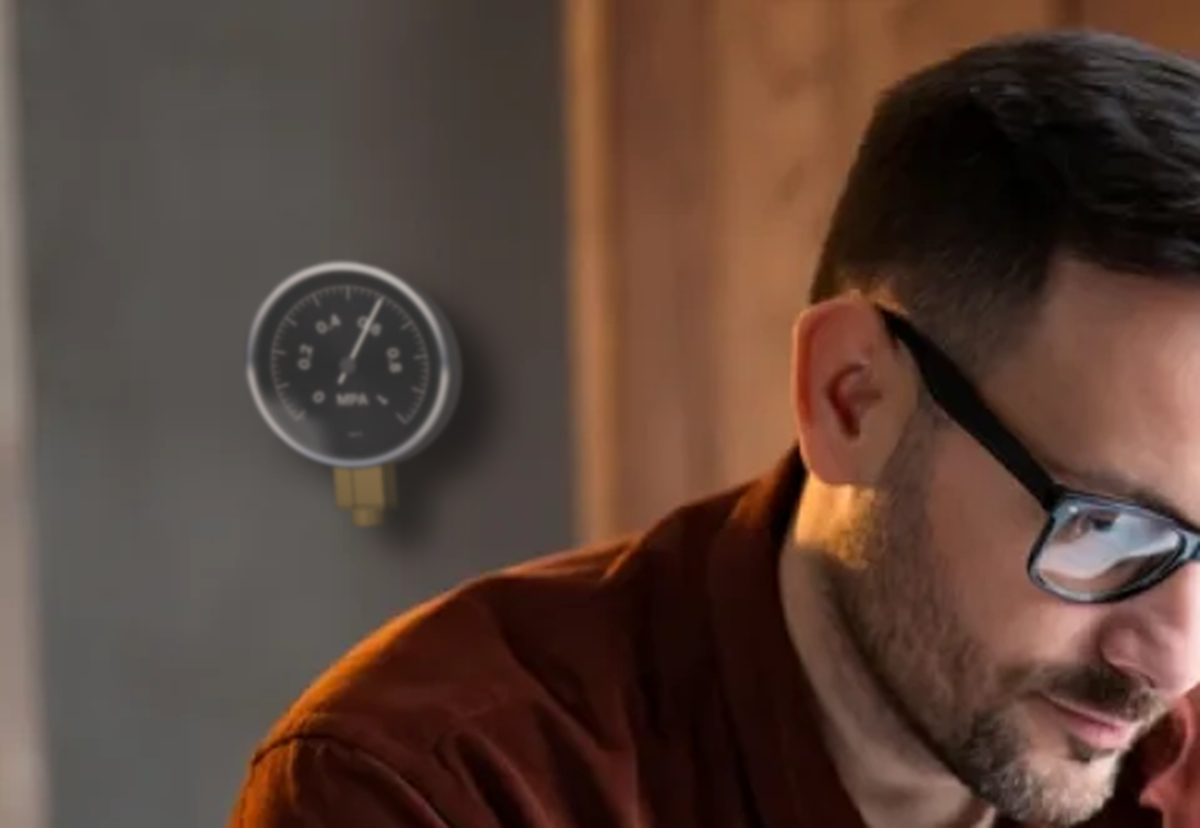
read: 0.6 MPa
